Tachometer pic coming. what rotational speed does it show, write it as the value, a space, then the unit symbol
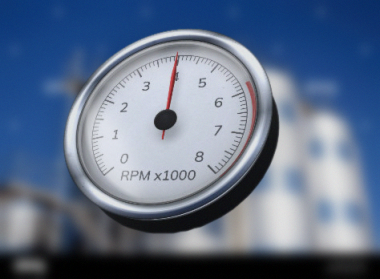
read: 4000 rpm
